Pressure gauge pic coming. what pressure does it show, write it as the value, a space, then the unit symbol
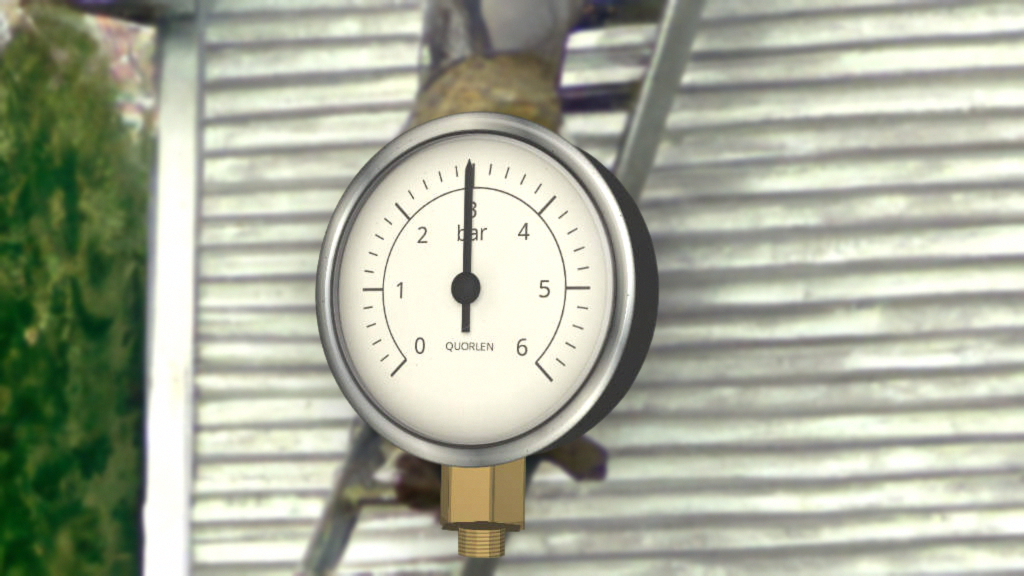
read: 3 bar
